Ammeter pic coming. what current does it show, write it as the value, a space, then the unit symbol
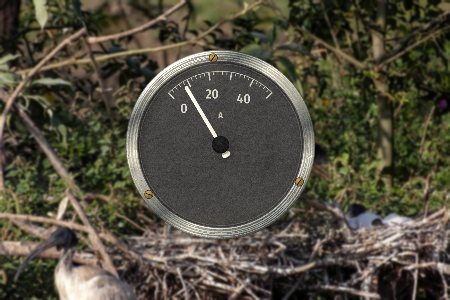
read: 8 A
